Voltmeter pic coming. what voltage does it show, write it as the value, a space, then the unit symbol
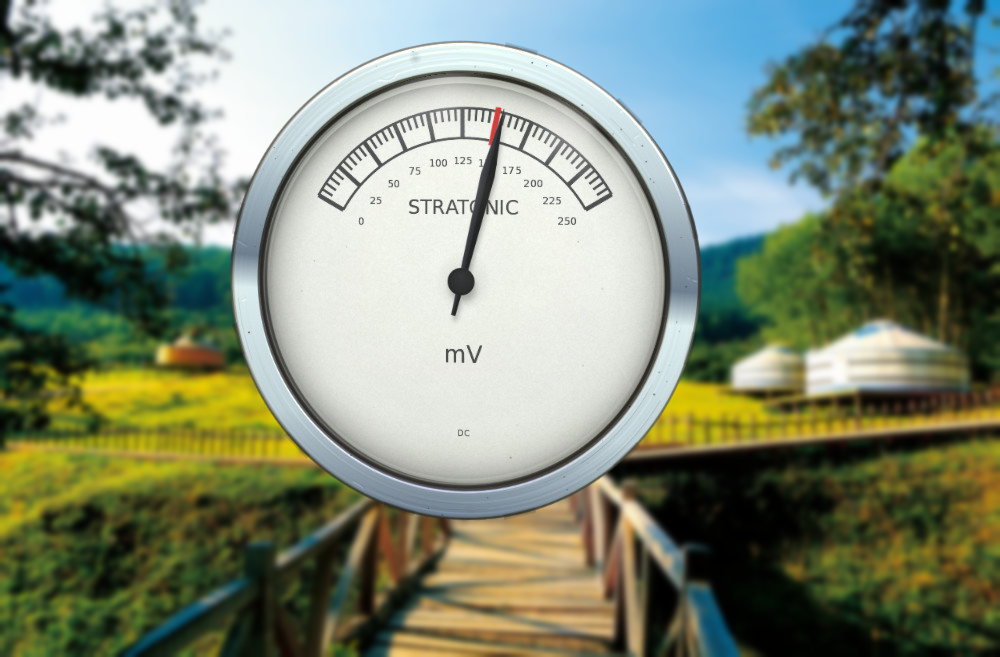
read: 155 mV
